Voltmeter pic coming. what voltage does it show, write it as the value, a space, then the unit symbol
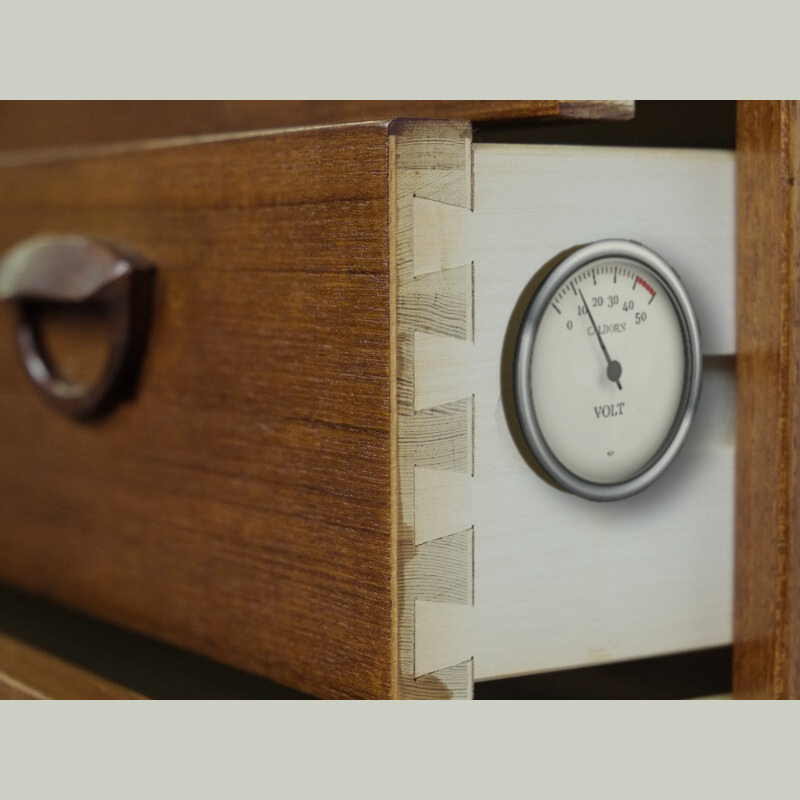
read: 10 V
